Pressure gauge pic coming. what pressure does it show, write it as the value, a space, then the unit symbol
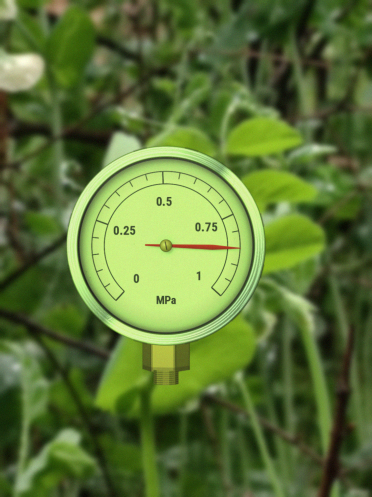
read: 0.85 MPa
